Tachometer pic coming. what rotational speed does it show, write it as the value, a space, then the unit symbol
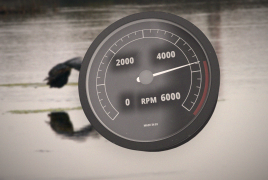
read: 4800 rpm
